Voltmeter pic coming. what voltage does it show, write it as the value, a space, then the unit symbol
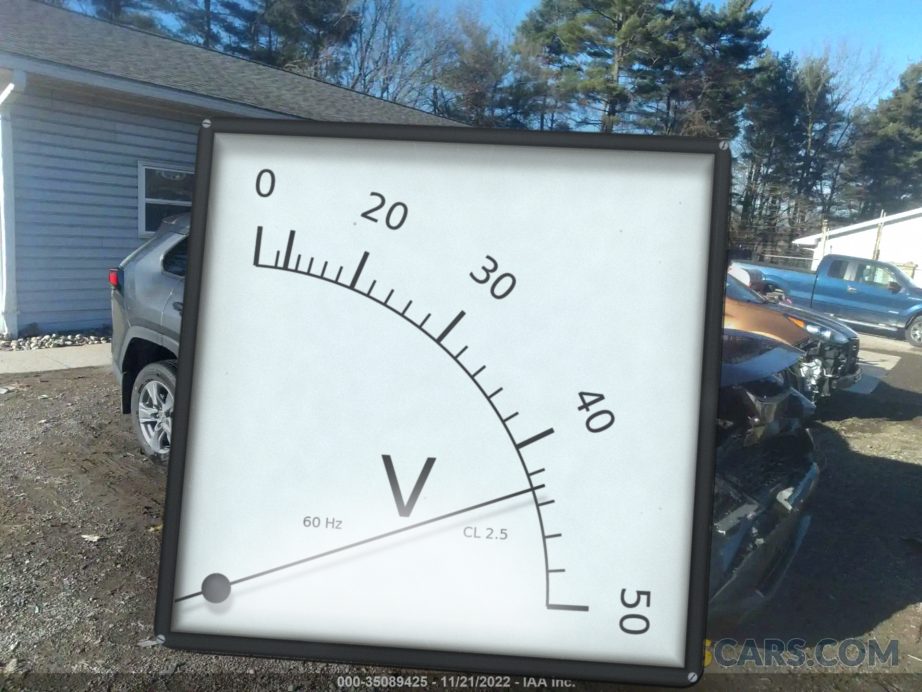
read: 43 V
